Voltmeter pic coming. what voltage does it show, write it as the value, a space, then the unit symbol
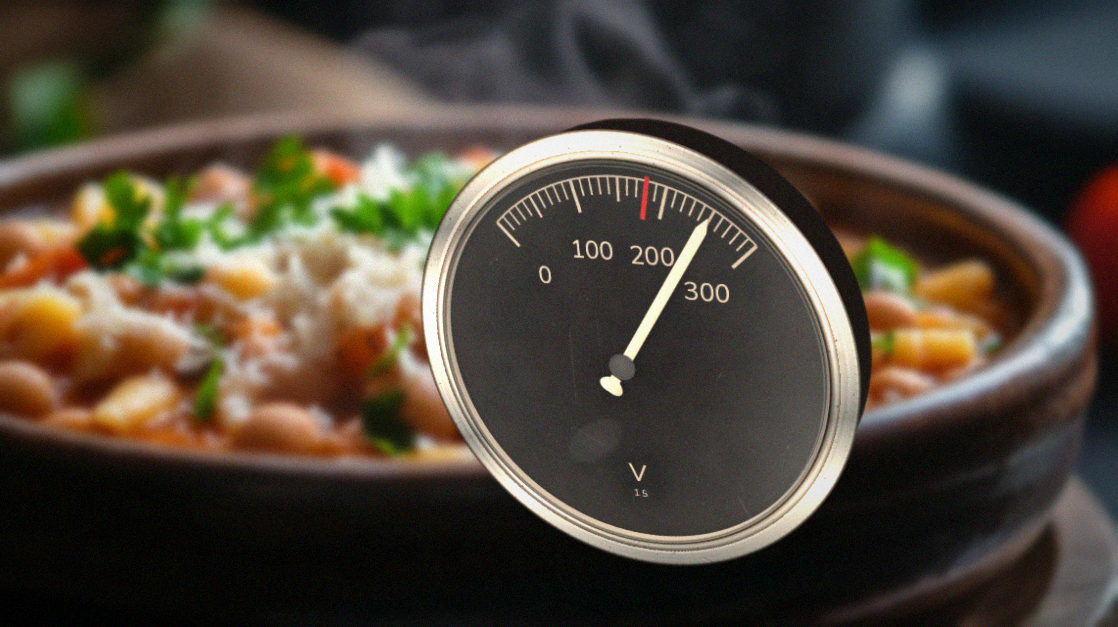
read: 250 V
